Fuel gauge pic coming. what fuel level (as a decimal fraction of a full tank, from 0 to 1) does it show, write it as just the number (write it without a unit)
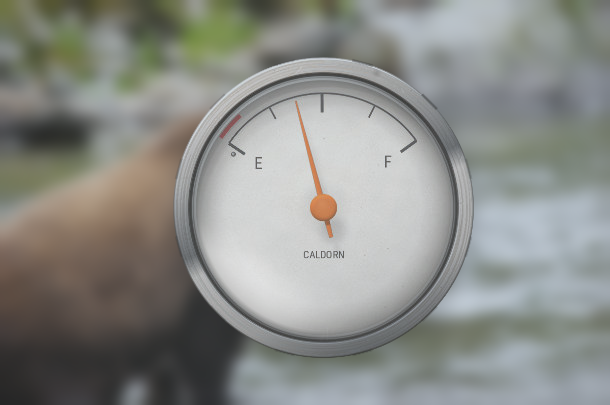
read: 0.375
